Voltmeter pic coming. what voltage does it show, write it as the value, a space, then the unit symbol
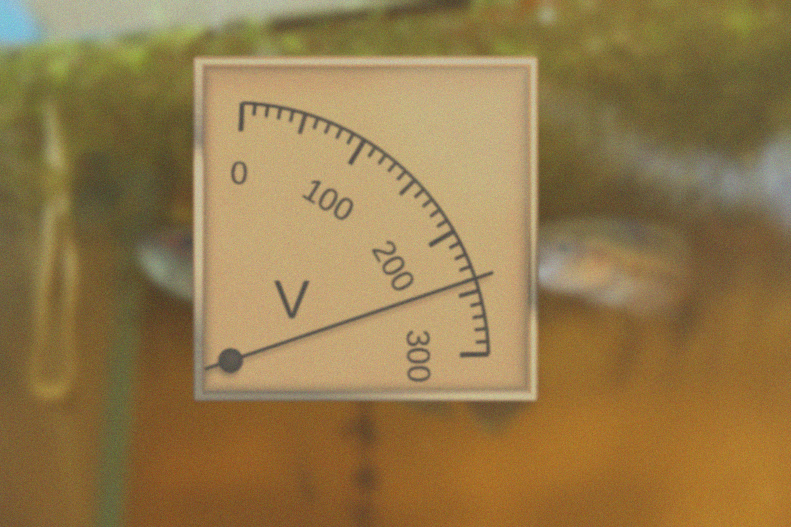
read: 240 V
